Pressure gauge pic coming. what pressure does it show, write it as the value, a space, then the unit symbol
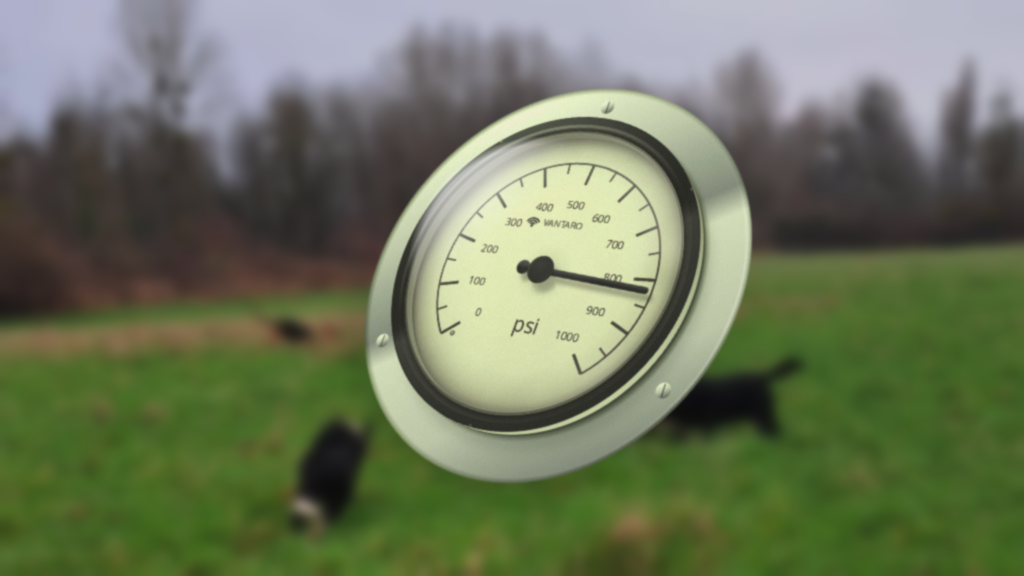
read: 825 psi
